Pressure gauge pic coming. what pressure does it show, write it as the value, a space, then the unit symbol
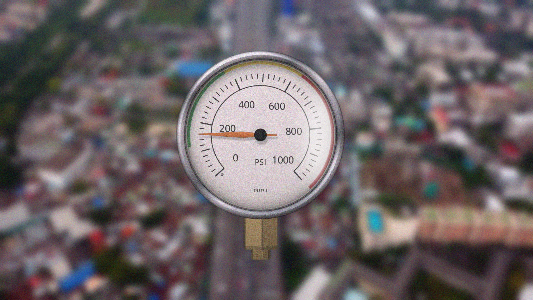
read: 160 psi
